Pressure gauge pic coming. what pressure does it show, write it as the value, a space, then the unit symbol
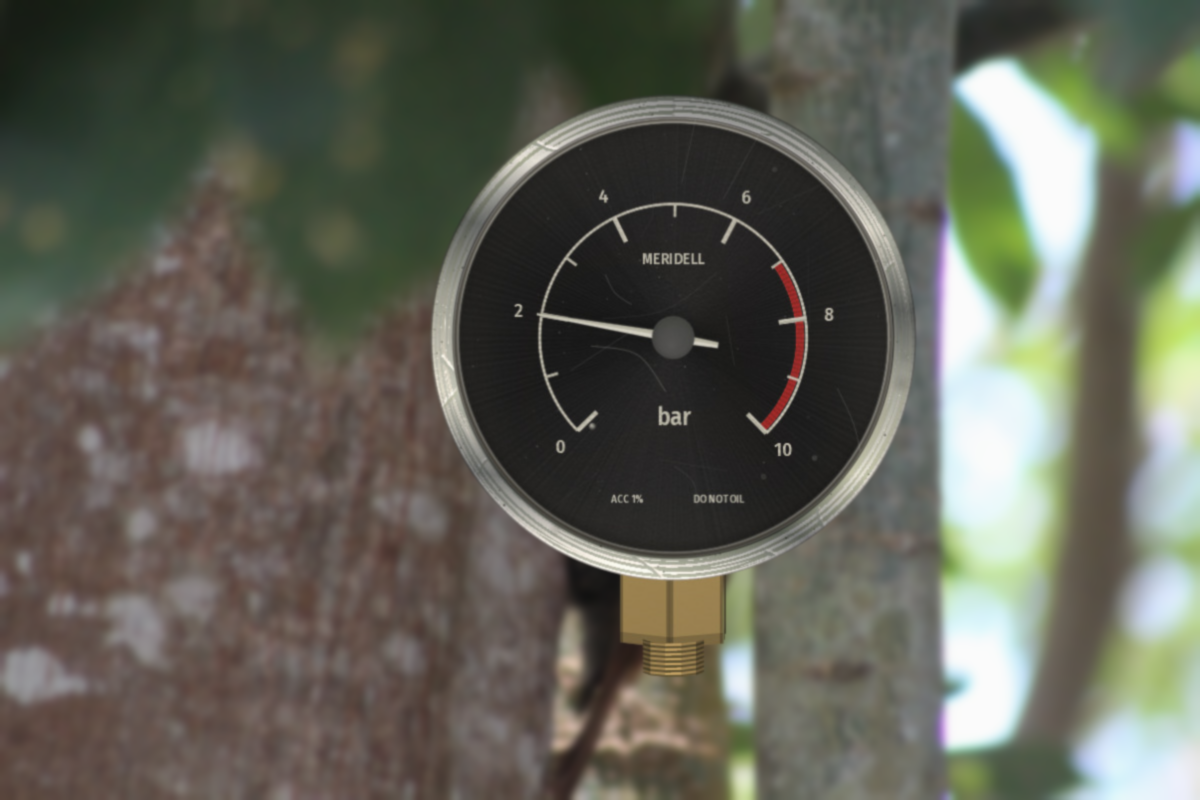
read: 2 bar
